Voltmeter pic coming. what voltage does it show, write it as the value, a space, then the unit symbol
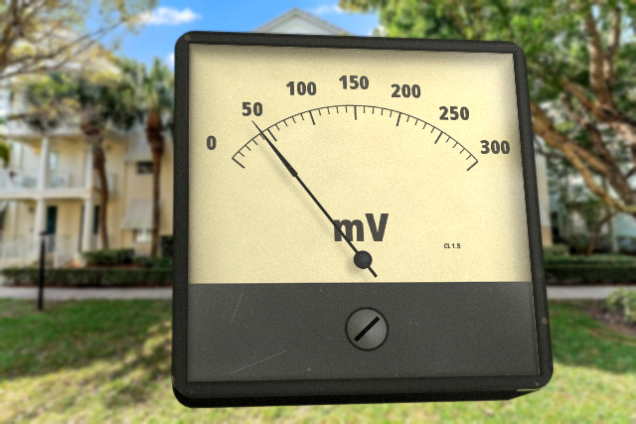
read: 40 mV
